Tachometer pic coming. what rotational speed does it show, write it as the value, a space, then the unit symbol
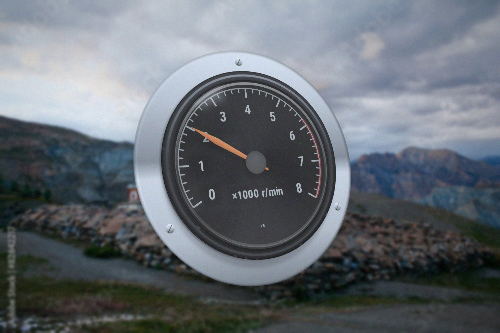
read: 2000 rpm
